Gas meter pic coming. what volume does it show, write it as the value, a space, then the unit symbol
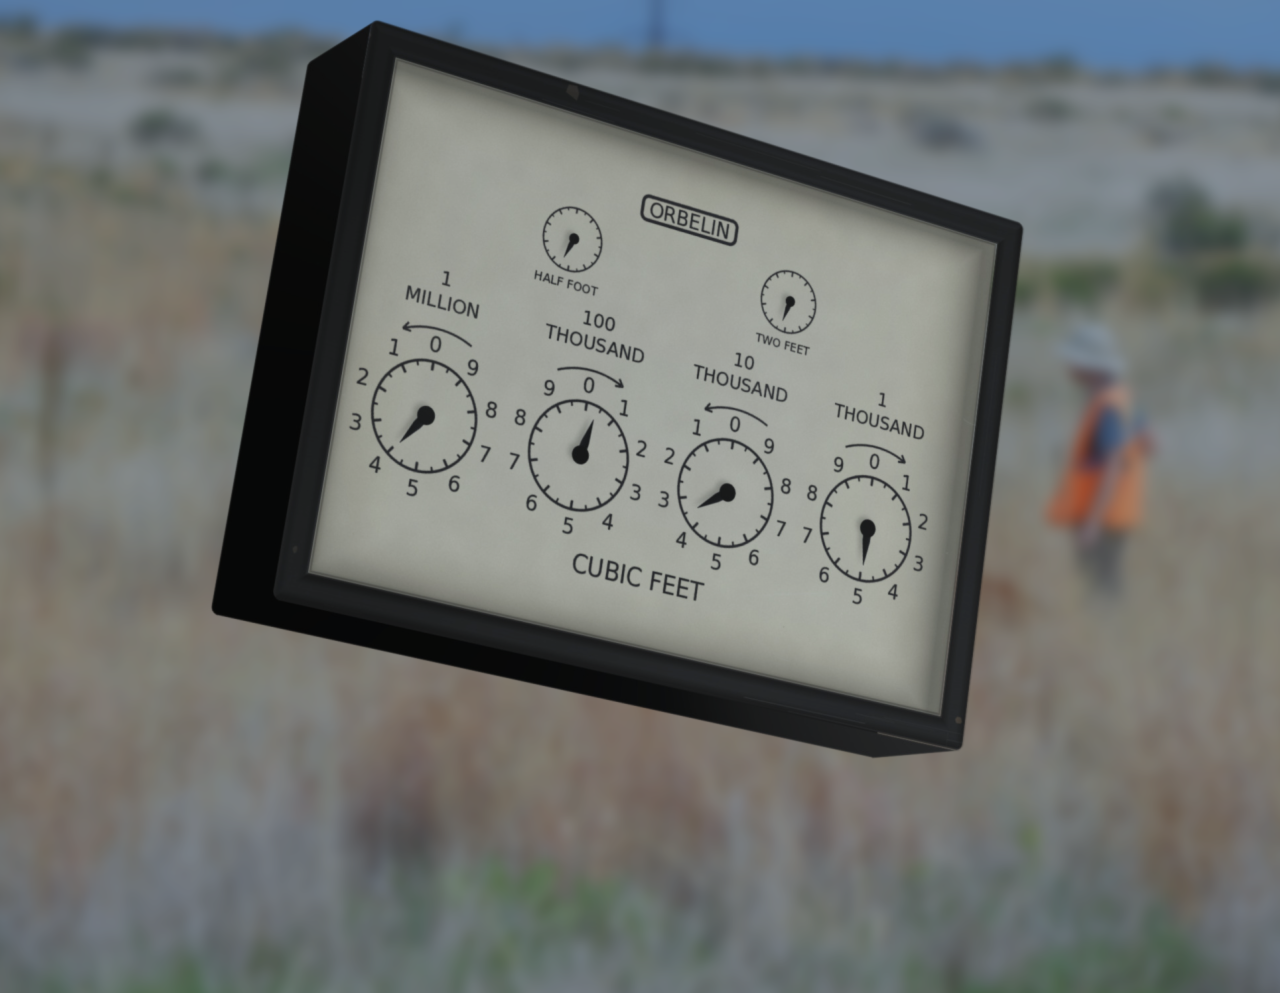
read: 403500 ft³
